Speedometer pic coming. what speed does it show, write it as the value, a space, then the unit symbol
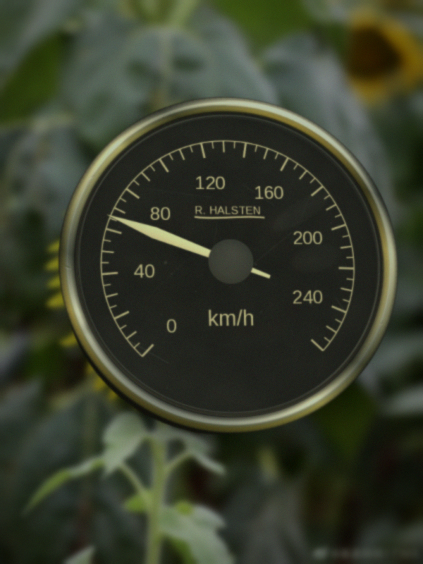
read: 65 km/h
